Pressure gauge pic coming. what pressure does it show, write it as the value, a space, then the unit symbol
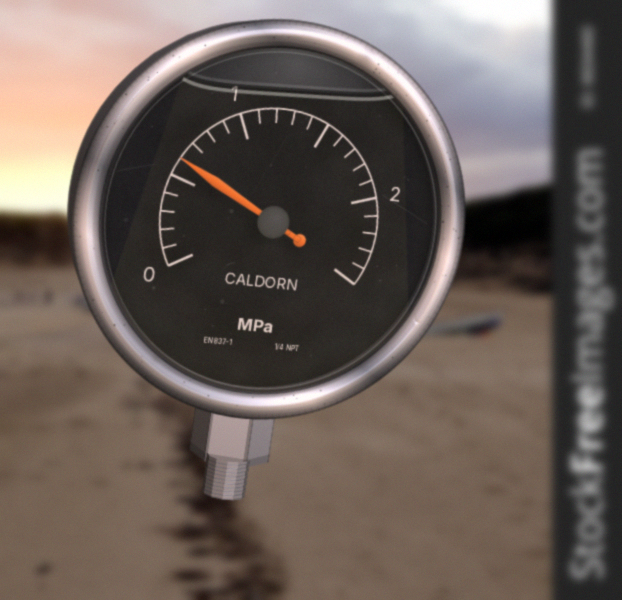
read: 0.6 MPa
